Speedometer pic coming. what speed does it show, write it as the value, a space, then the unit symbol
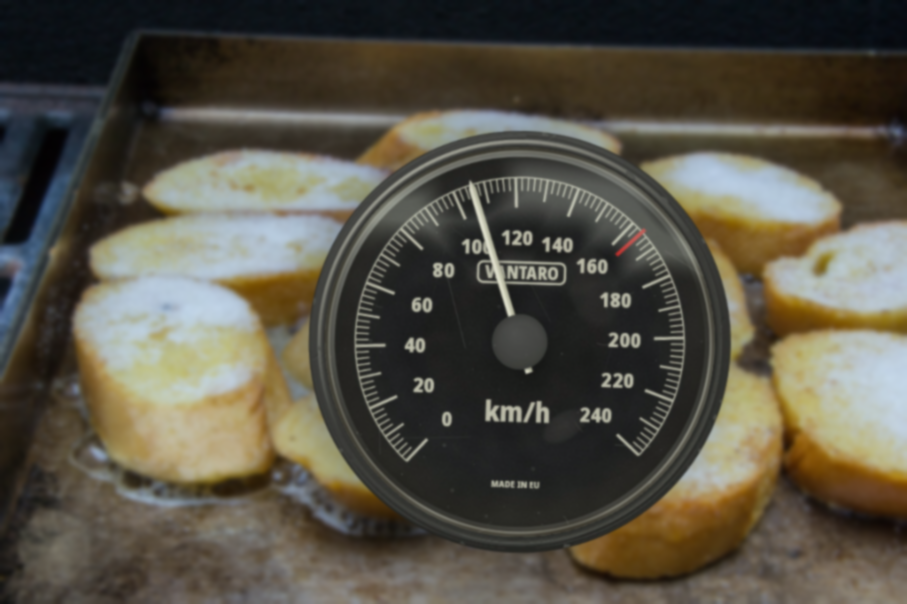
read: 106 km/h
